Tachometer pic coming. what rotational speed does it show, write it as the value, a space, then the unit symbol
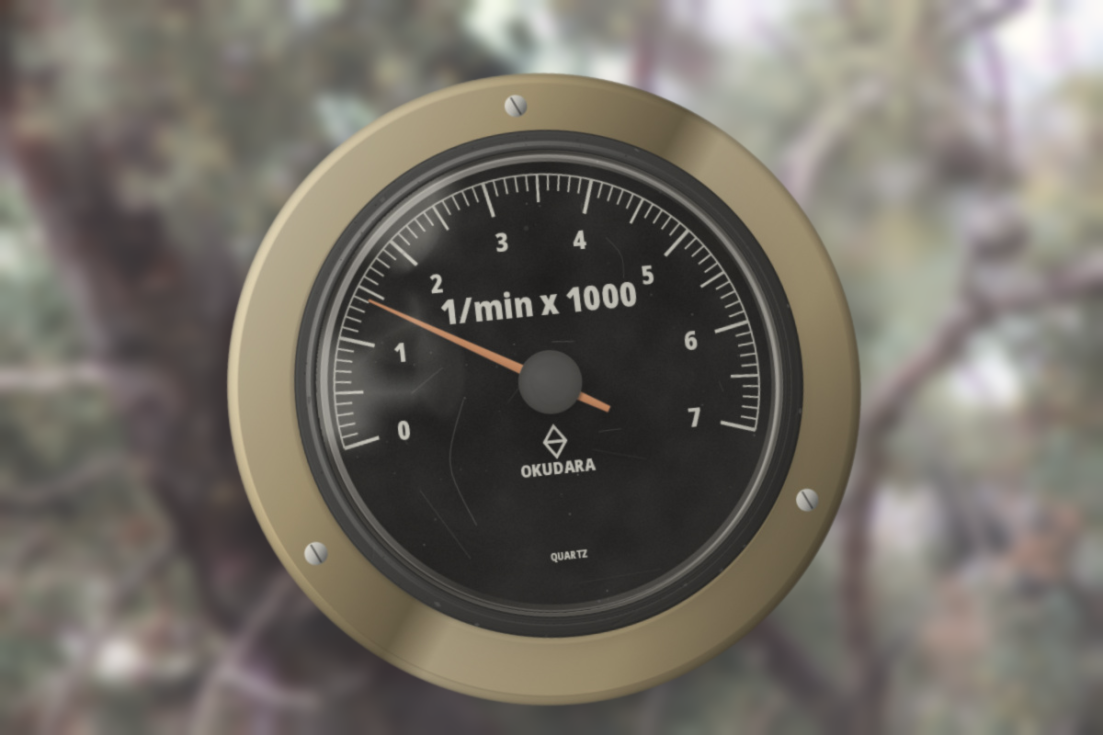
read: 1400 rpm
